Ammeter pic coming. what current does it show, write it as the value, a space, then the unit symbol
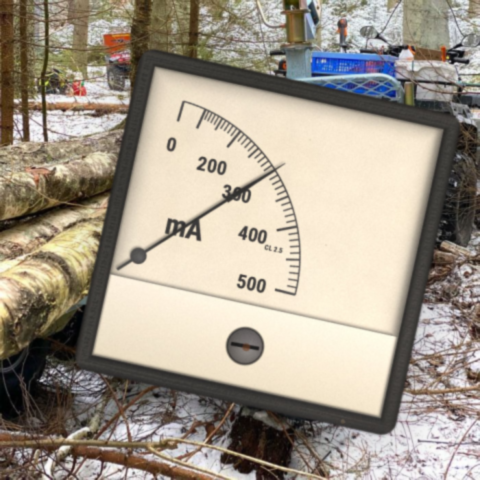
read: 300 mA
